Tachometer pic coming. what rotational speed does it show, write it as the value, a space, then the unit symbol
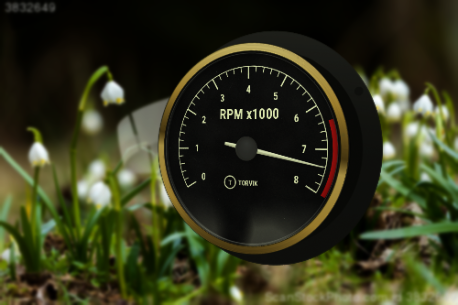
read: 7400 rpm
